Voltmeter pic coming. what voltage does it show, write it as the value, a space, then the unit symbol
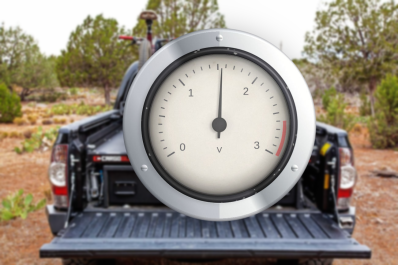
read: 1.55 V
